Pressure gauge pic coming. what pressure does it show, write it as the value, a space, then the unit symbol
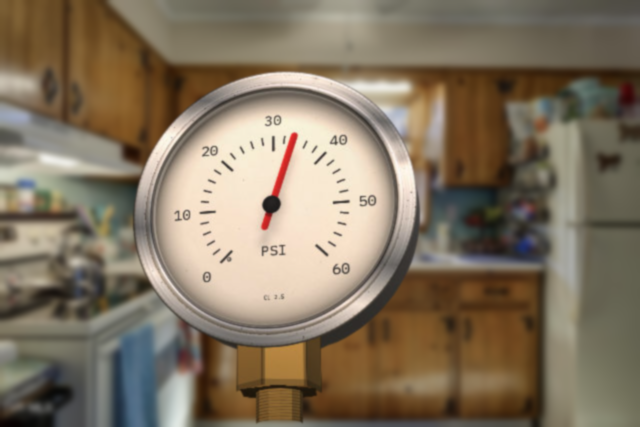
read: 34 psi
